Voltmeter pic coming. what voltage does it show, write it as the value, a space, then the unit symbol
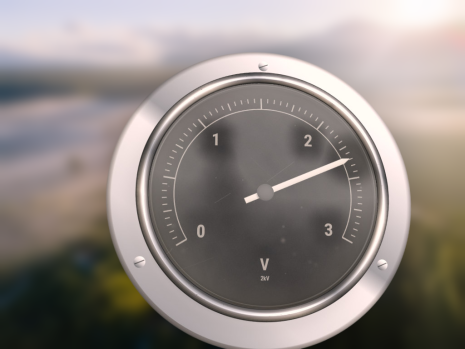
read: 2.35 V
